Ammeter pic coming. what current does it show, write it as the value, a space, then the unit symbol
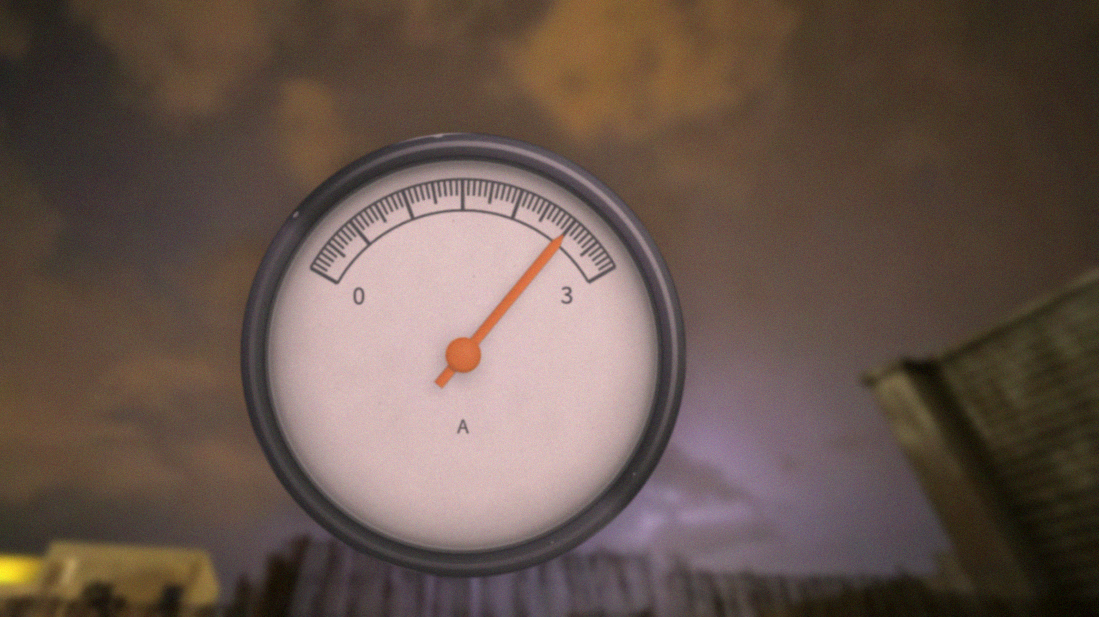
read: 2.5 A
